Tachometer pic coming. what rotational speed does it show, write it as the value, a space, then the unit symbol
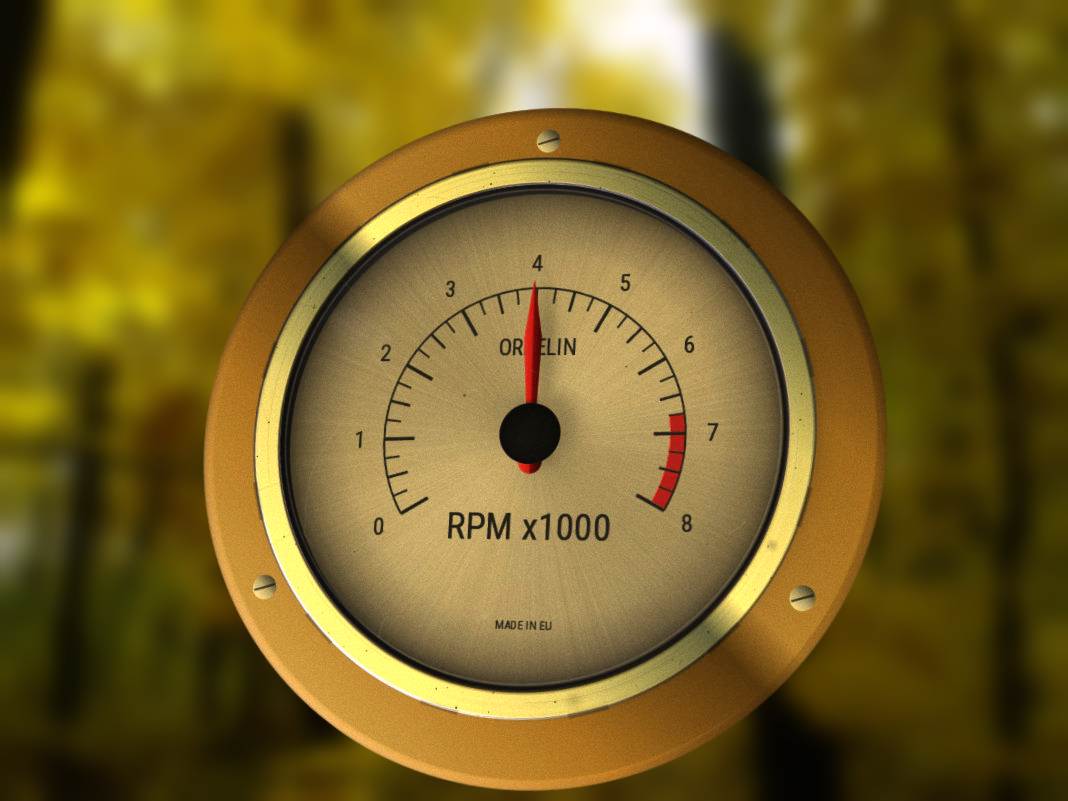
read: 4000 rpm
